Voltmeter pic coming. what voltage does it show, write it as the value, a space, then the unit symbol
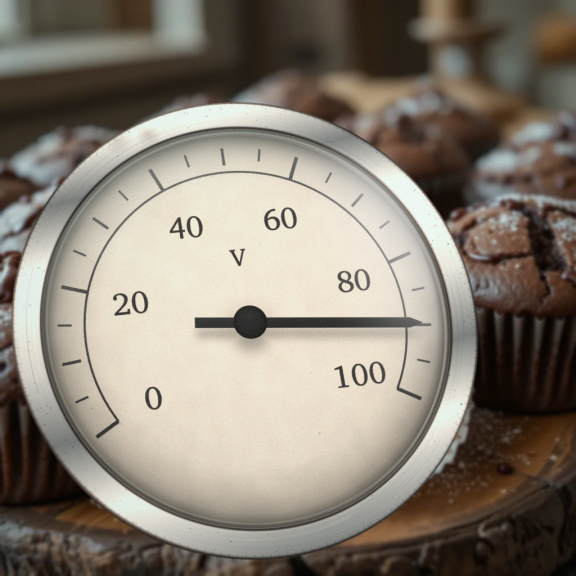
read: 90 V
